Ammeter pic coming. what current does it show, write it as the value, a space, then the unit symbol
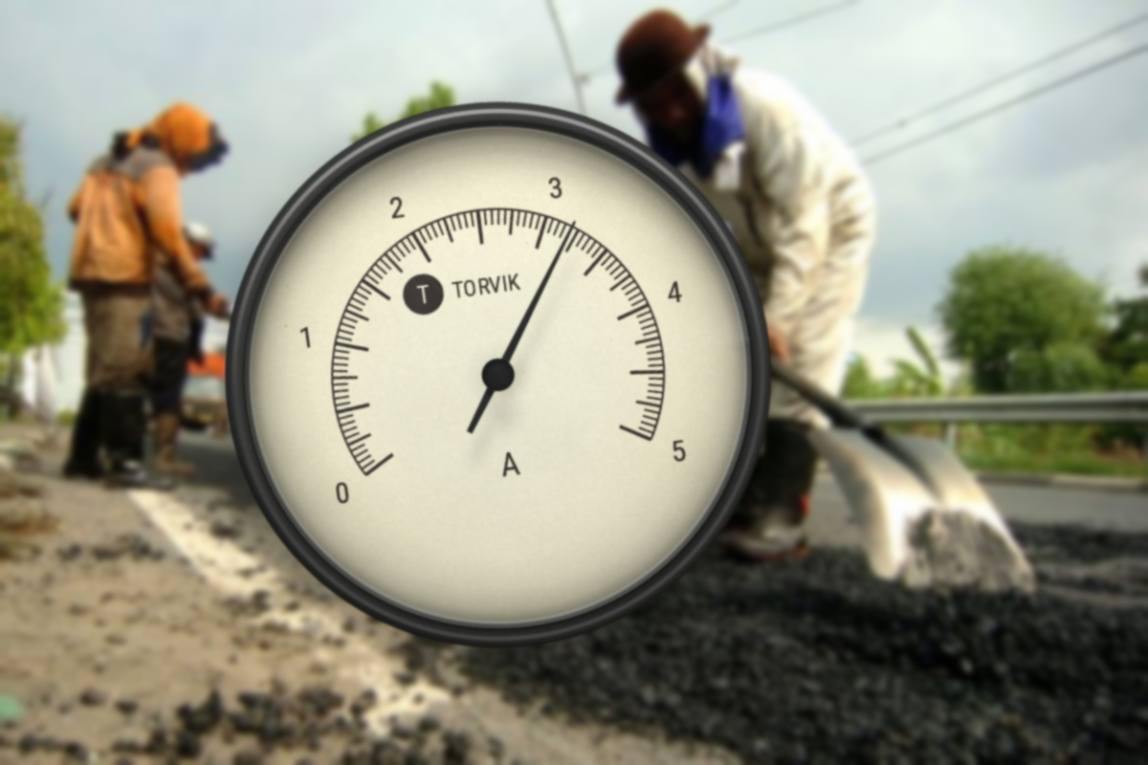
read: 3.2 A
